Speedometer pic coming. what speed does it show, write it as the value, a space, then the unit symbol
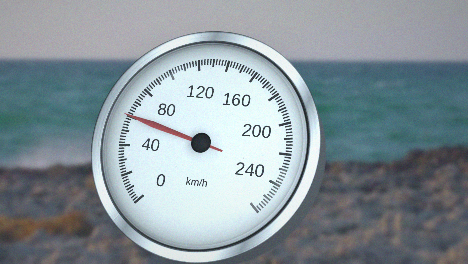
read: 60 km/h
